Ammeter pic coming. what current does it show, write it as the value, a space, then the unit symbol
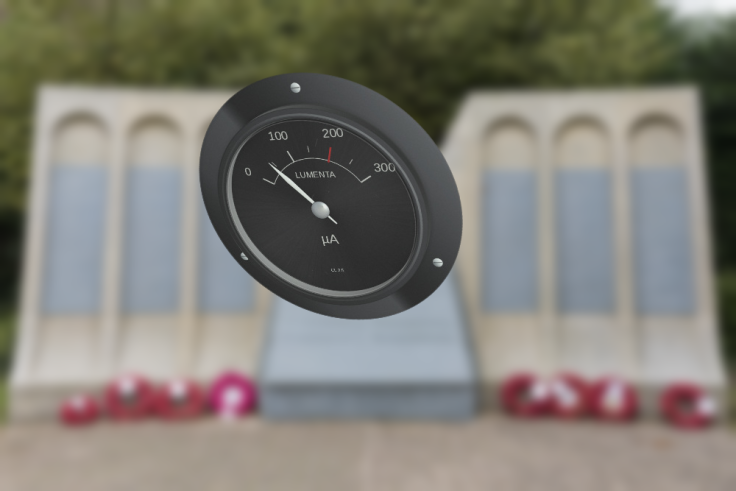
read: 50 µA
